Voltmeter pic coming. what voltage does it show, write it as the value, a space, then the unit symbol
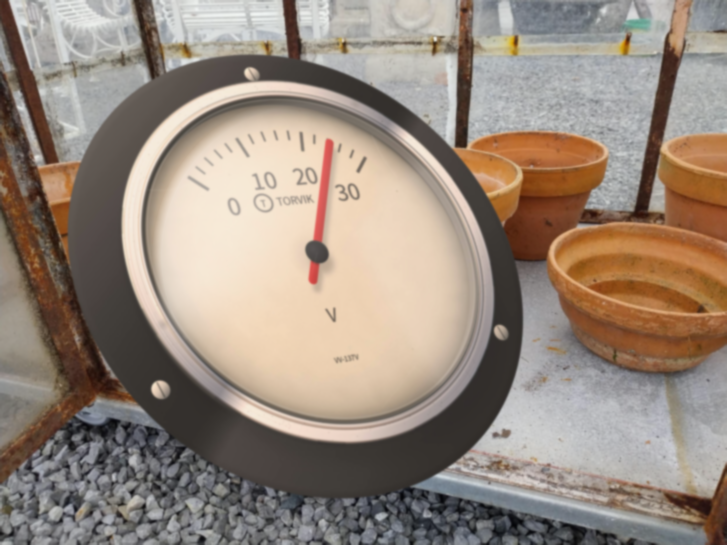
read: 24 V
